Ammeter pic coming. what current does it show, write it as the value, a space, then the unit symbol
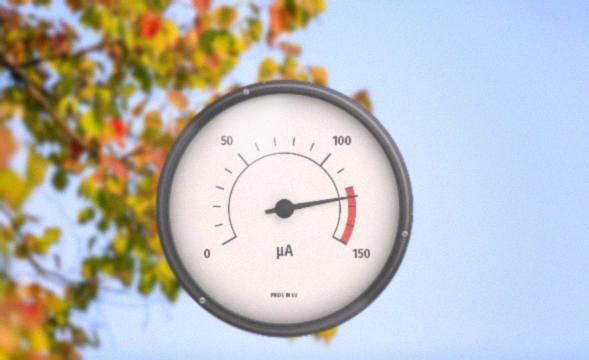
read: 125 µA
